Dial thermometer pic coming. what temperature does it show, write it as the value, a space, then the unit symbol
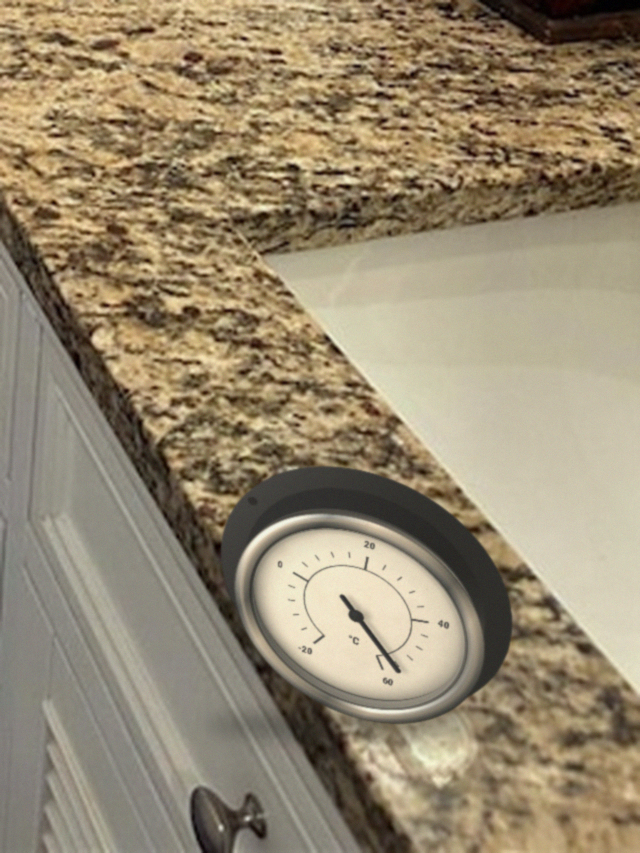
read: 56 °C
